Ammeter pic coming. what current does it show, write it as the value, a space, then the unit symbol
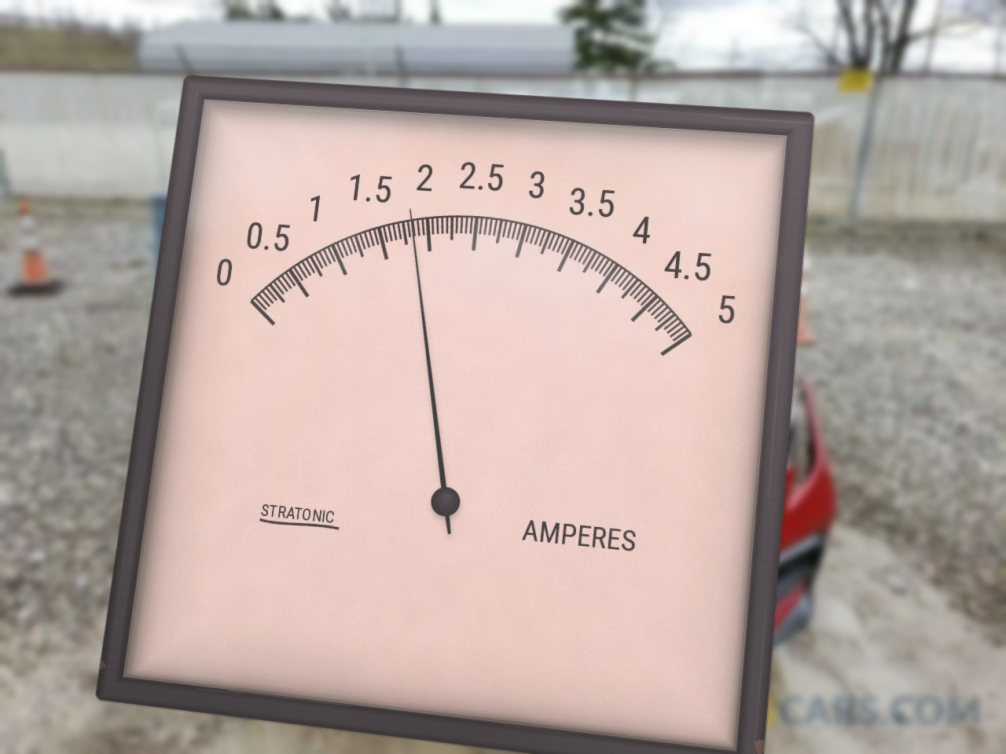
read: 1.85 A
